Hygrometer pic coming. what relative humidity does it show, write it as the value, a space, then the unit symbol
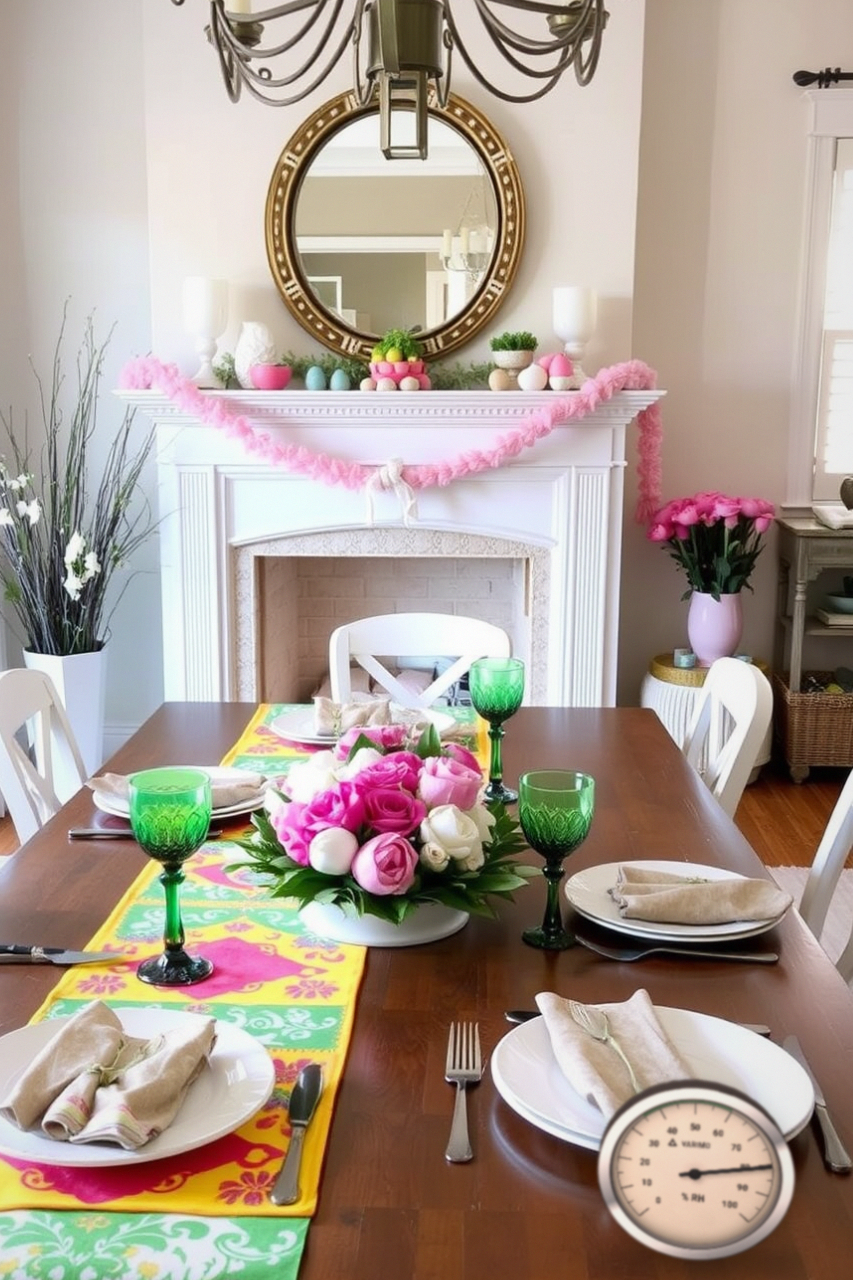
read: 80 %
